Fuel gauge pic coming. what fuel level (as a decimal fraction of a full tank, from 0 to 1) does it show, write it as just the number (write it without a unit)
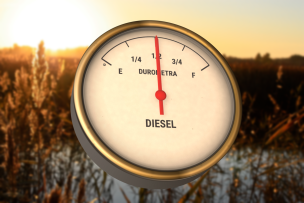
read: 0.5
